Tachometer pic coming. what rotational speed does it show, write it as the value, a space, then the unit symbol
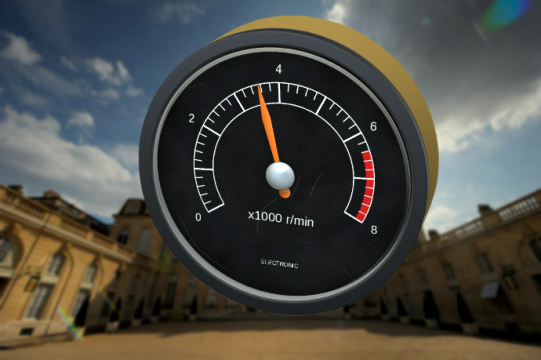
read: 3600 rpm
